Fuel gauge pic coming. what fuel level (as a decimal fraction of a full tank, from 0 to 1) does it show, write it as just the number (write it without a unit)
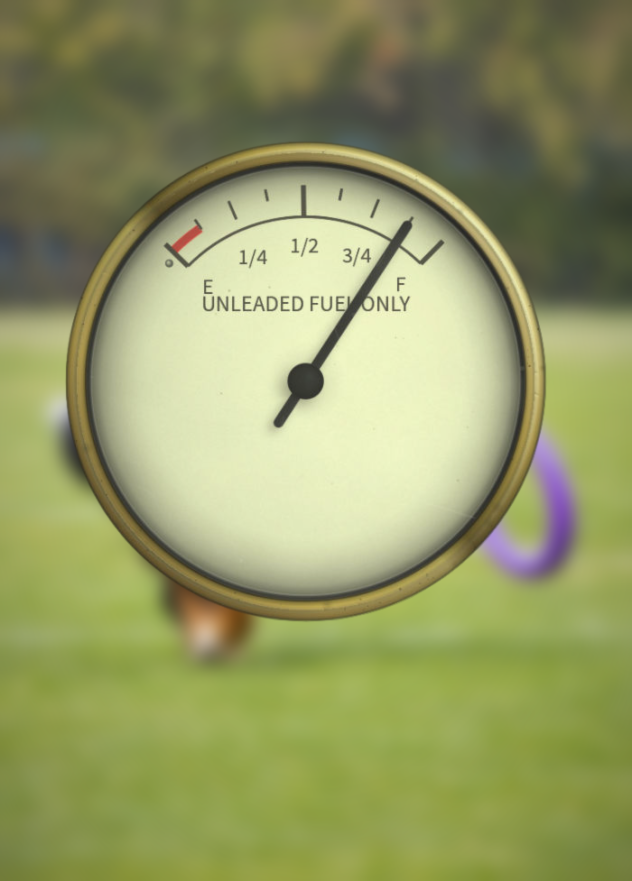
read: 0.875
